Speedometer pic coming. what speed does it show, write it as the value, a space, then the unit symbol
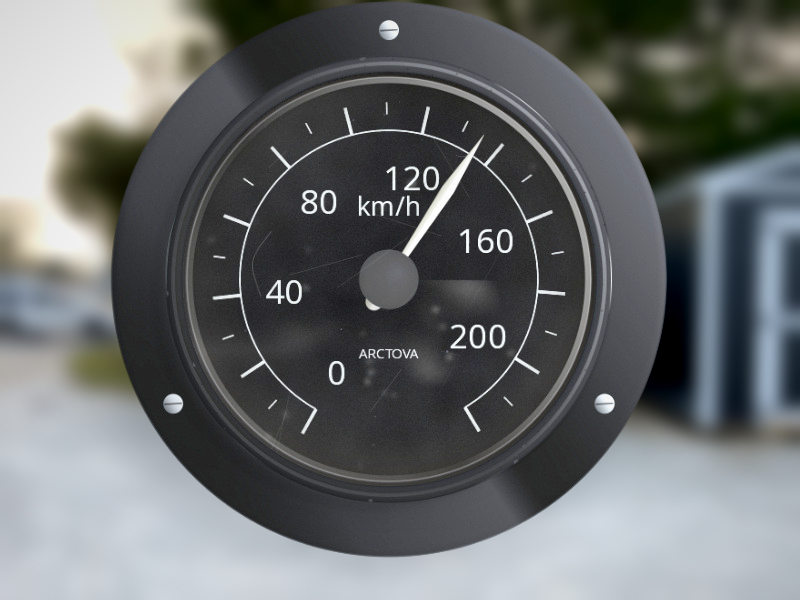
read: 135 km/h
